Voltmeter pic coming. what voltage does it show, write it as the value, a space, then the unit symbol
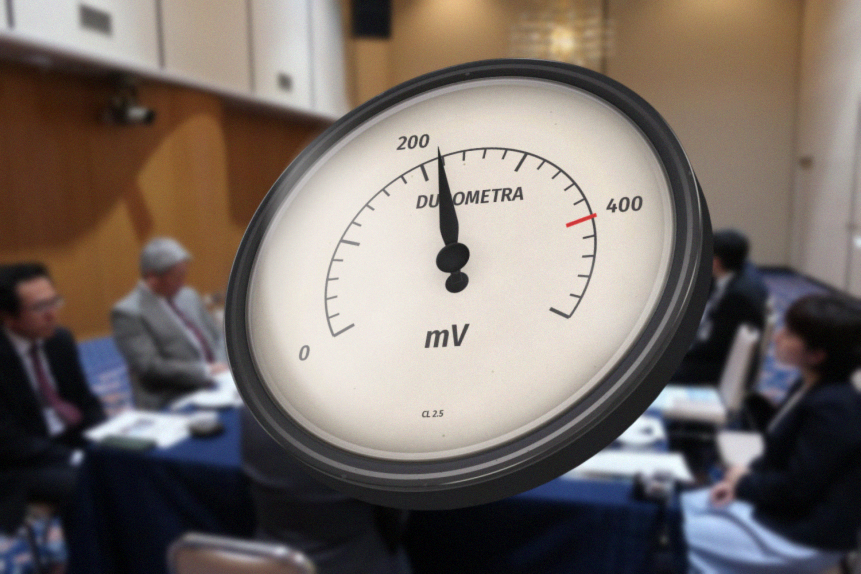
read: 220 mV
